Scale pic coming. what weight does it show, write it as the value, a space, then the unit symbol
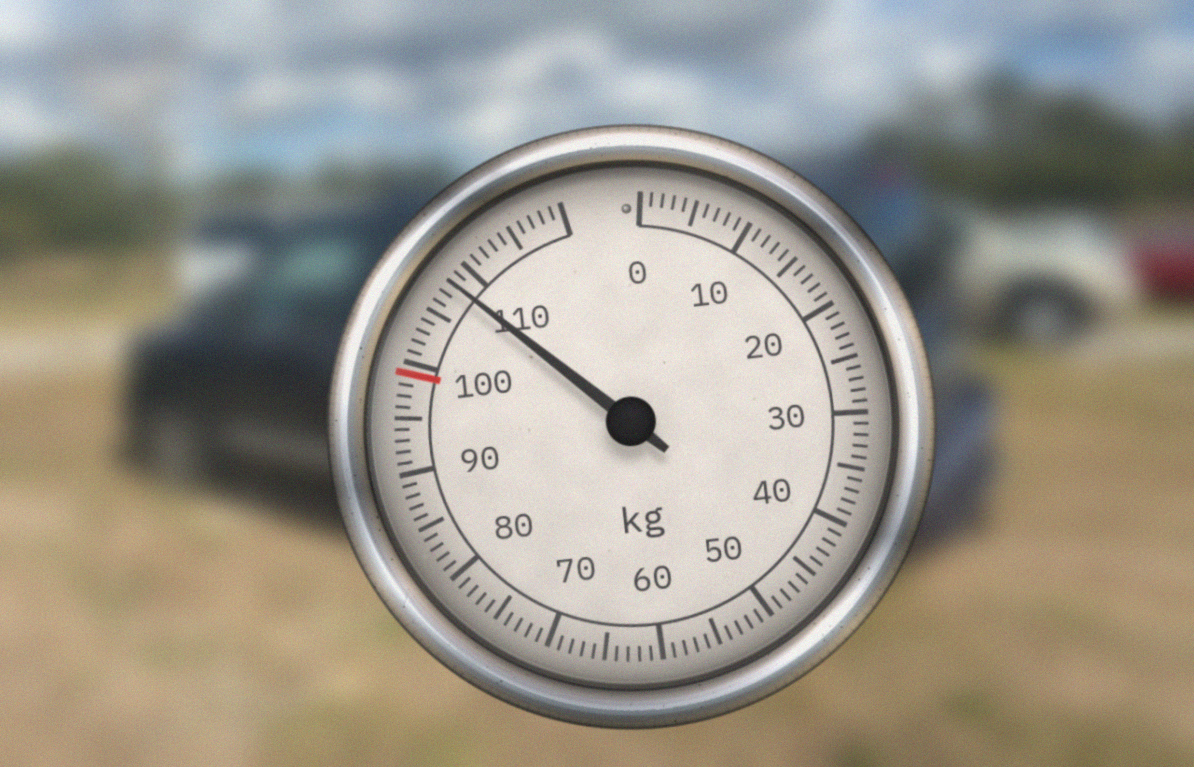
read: 108 kg
